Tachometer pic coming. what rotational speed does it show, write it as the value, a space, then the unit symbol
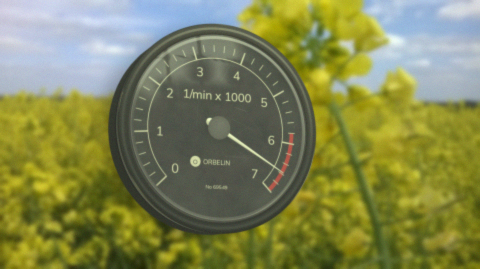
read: 6600 rpm
